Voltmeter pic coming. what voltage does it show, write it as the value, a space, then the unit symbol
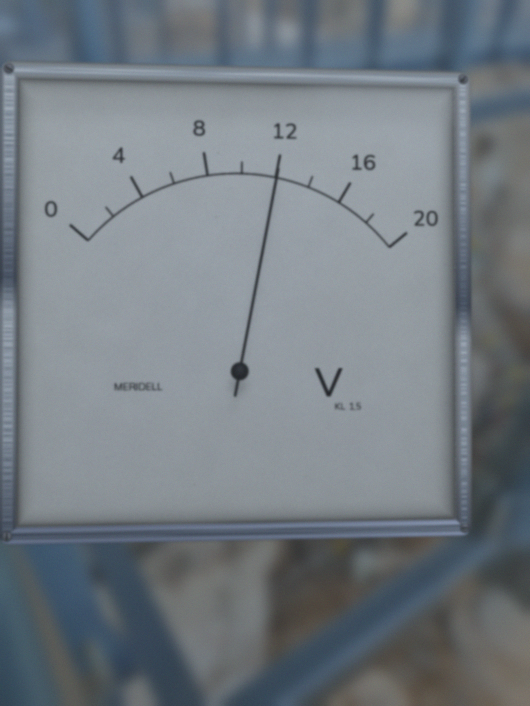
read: 12 V
